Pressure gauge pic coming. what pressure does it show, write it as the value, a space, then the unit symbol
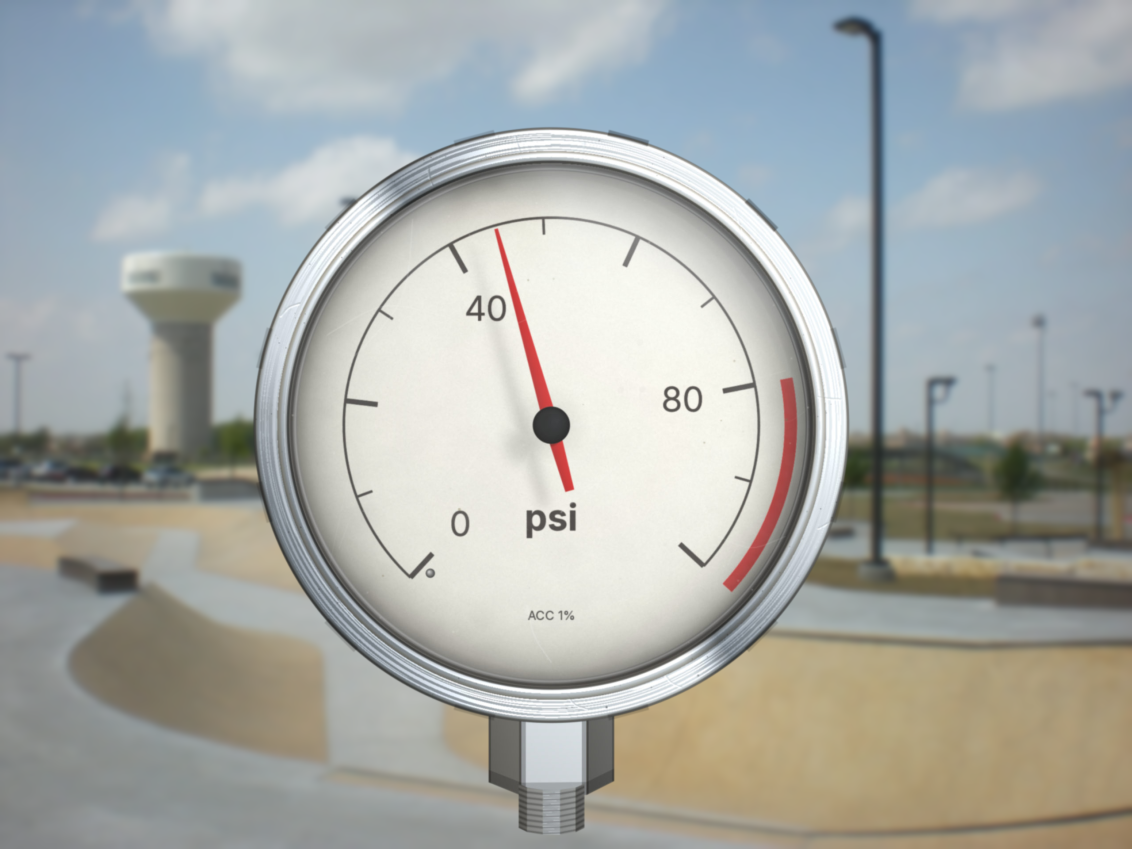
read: 45 psi
